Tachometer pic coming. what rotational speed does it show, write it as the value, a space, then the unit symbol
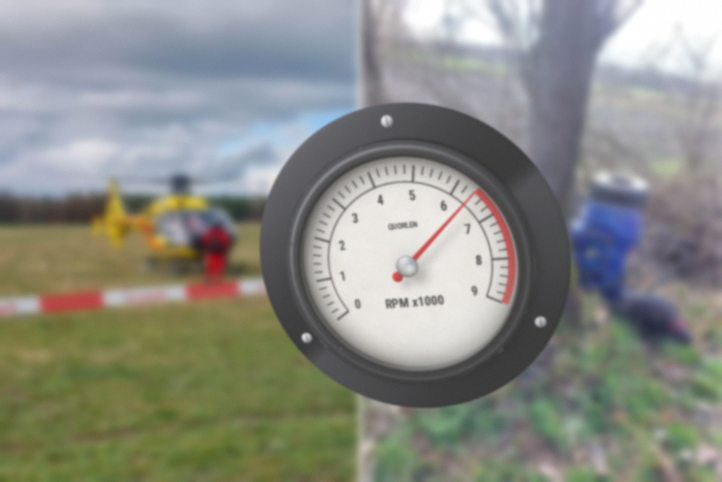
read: 6400 rpm
